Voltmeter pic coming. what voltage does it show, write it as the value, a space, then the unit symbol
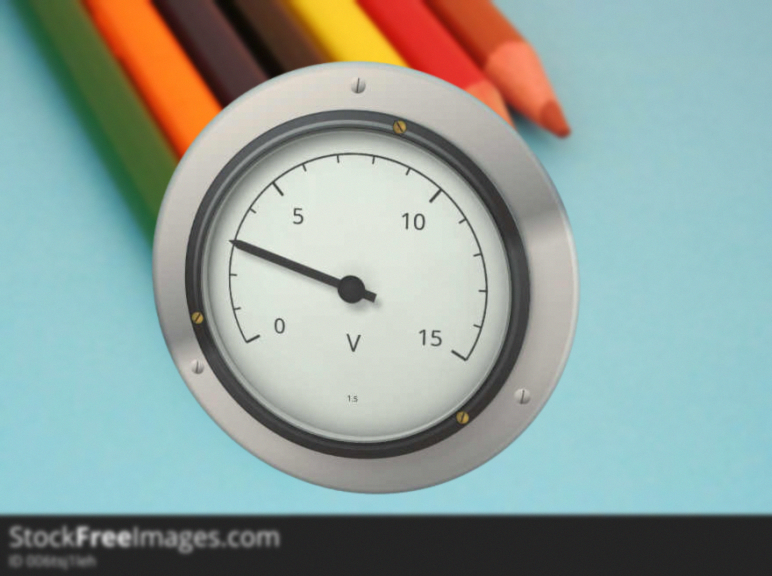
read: 3 V
